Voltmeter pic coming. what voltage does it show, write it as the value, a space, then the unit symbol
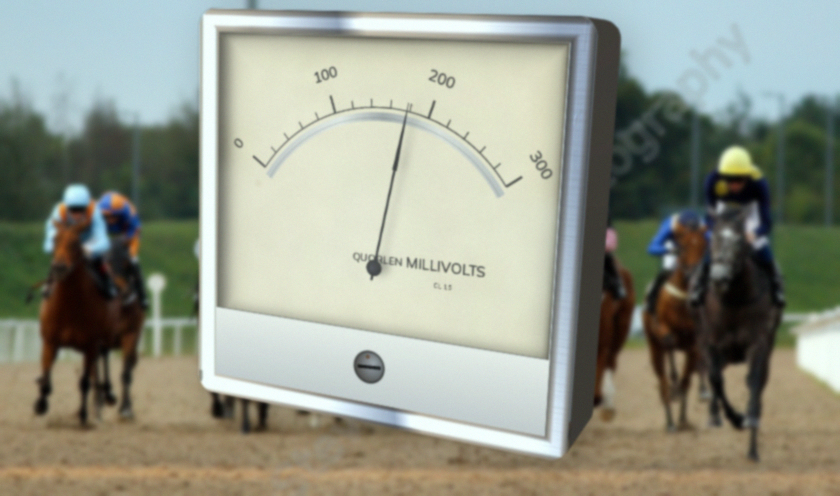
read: 180 mV
